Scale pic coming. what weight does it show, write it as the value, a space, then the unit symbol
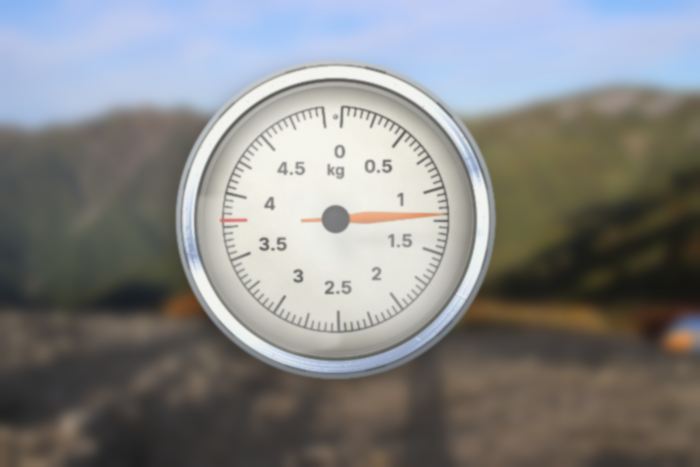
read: 1.2 kg
